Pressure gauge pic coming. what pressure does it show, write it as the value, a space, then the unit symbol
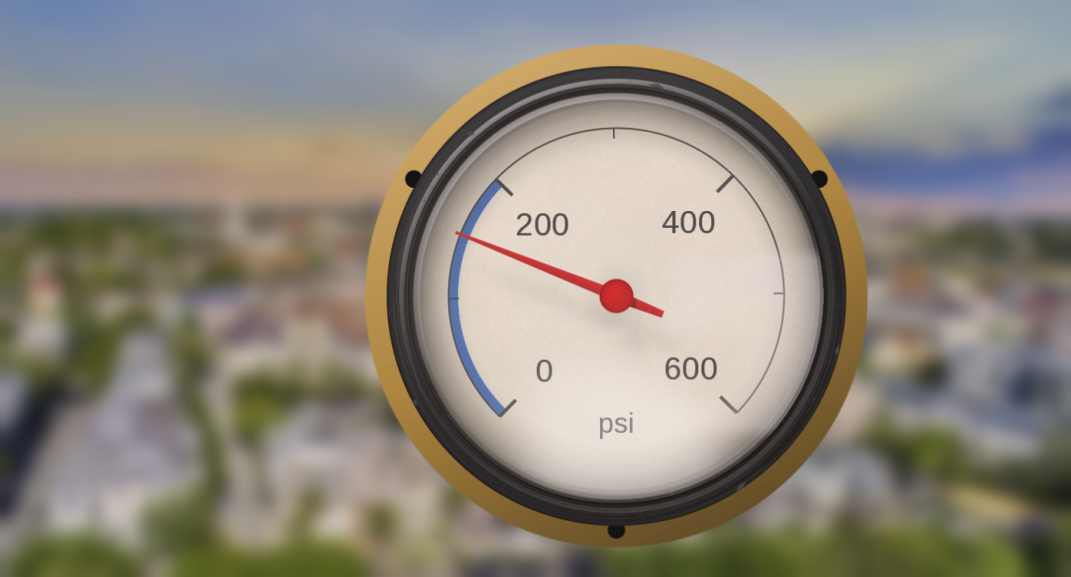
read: 150 psi
